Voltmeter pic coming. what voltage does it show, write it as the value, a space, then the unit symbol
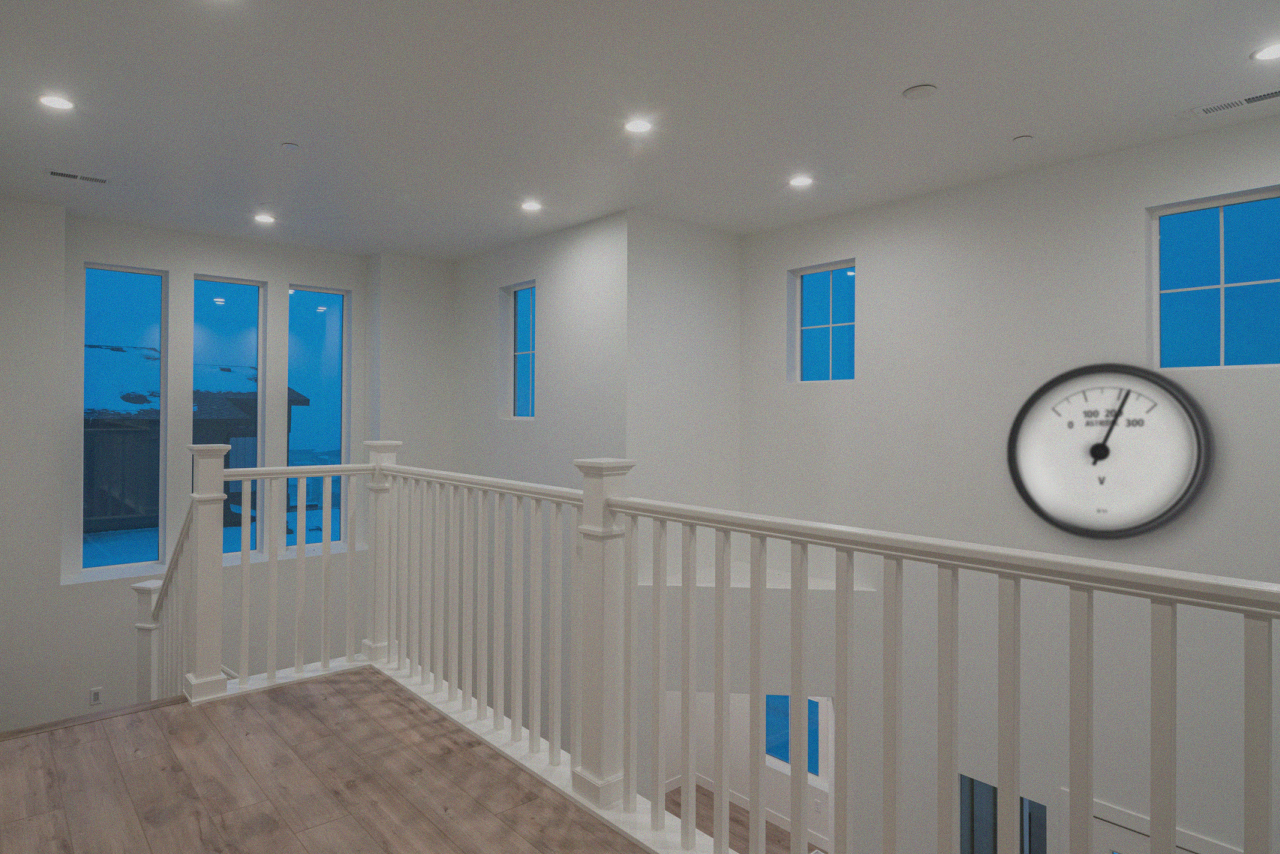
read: 225 V
